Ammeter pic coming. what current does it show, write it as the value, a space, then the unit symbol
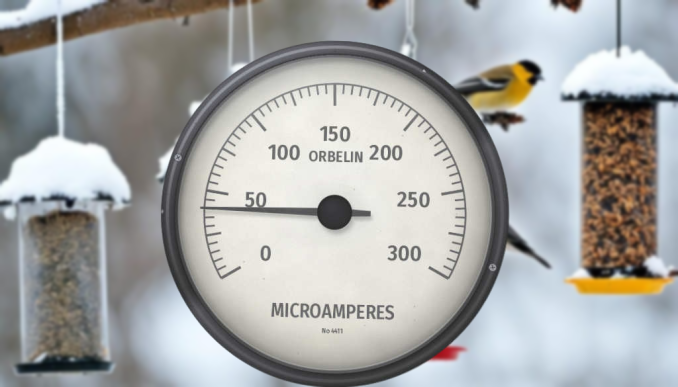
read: 40 µA
